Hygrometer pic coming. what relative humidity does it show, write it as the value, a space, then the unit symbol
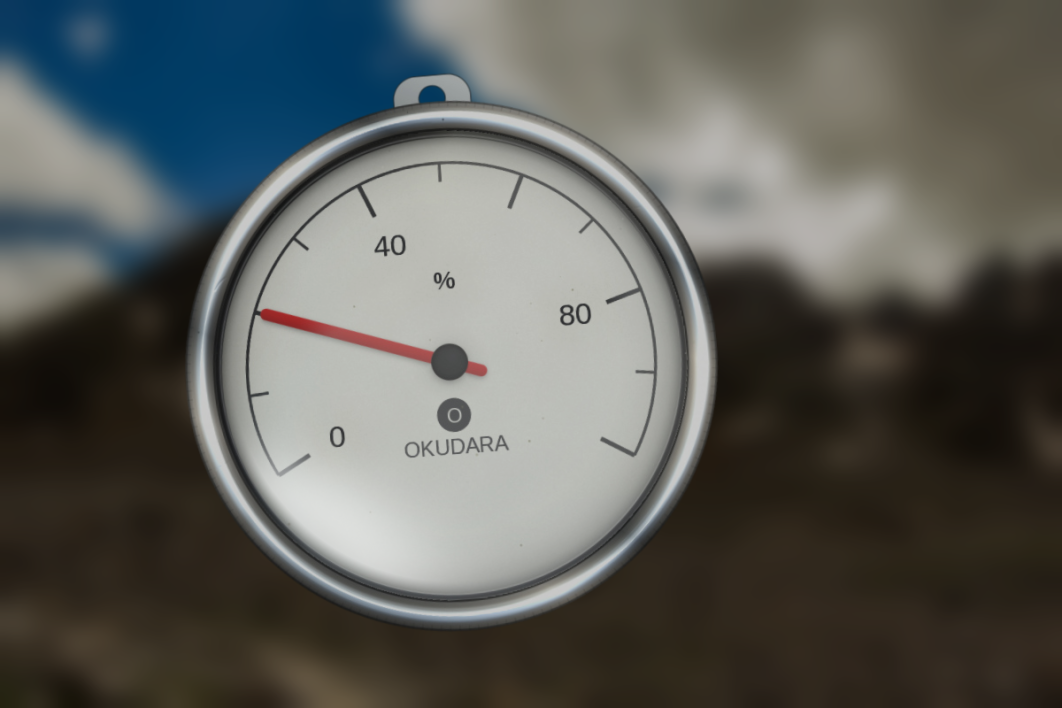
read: 20 %
